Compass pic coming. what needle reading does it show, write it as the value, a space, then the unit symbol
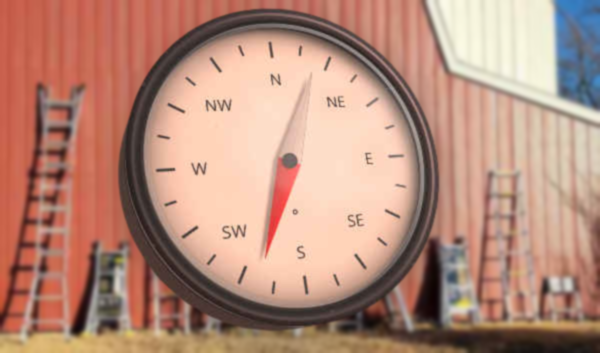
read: 202.5 °
